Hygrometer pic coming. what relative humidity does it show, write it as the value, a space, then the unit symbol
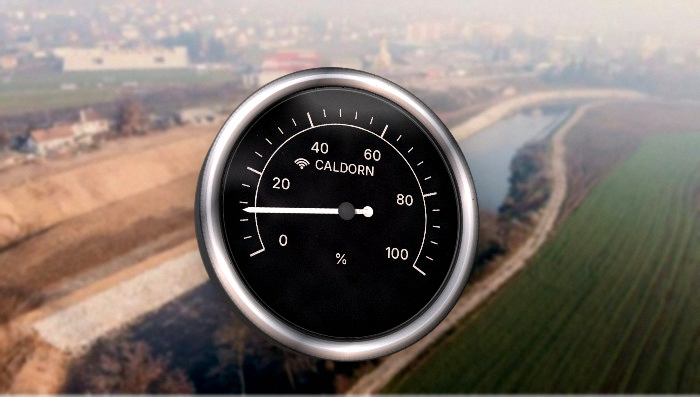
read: 10 %
